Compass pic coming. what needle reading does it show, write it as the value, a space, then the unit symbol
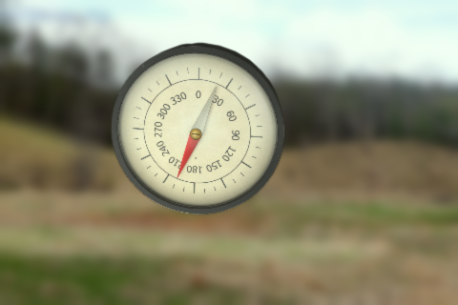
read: 200 °
